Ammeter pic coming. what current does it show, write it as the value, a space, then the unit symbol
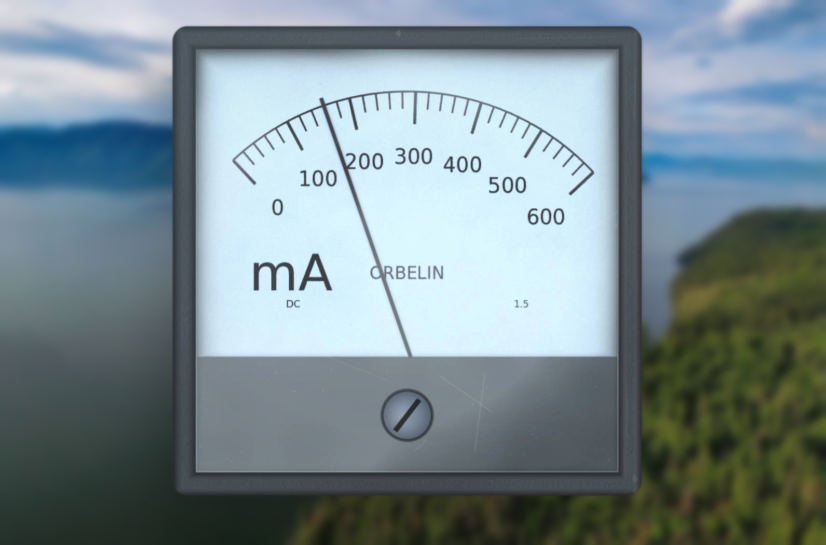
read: 160 mA
